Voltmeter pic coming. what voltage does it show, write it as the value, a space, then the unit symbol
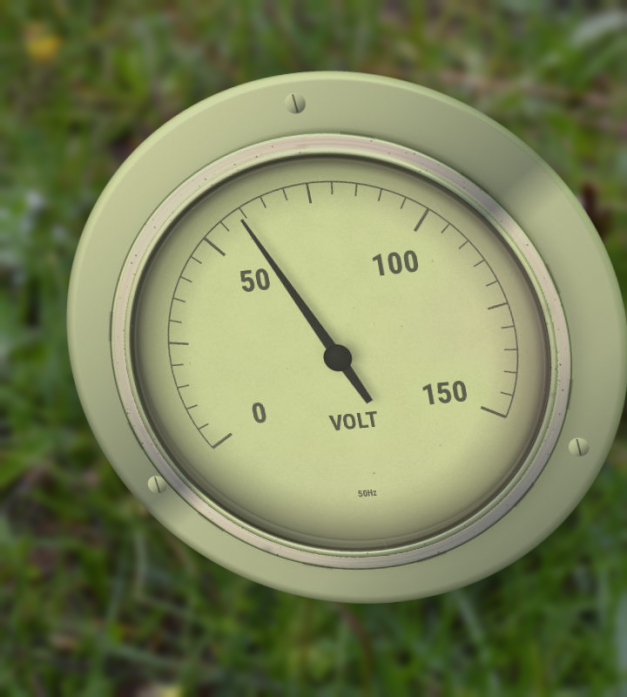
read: 60 V
